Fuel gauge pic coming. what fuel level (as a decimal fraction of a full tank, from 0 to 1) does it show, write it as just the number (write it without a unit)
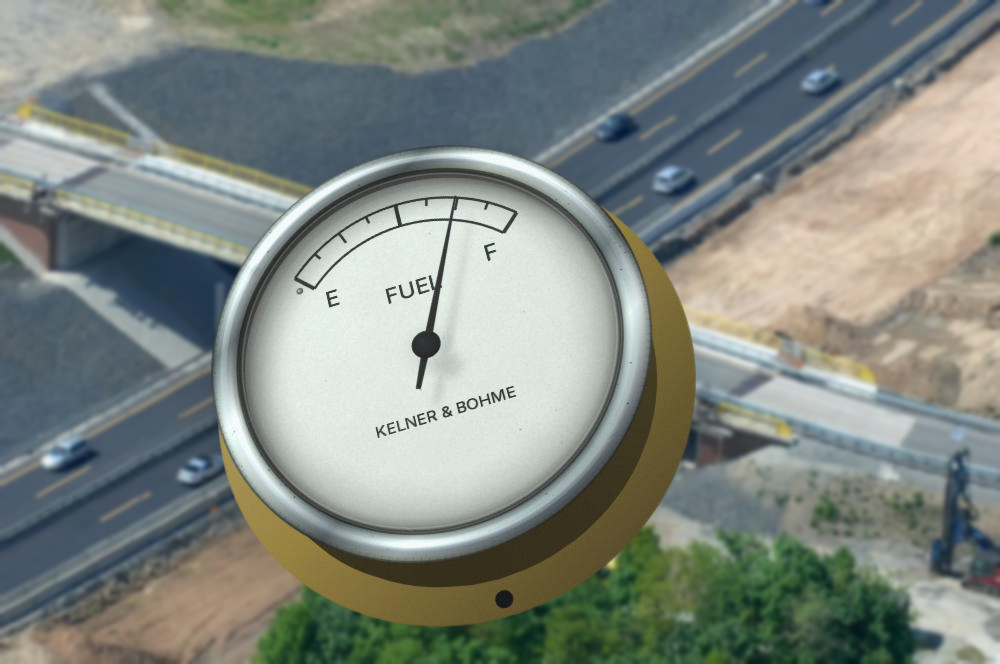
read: 0.75
